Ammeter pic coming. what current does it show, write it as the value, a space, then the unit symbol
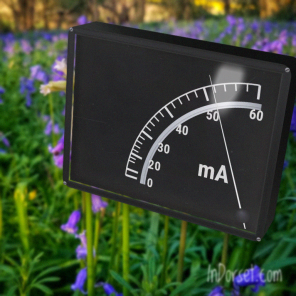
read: 52 mA
